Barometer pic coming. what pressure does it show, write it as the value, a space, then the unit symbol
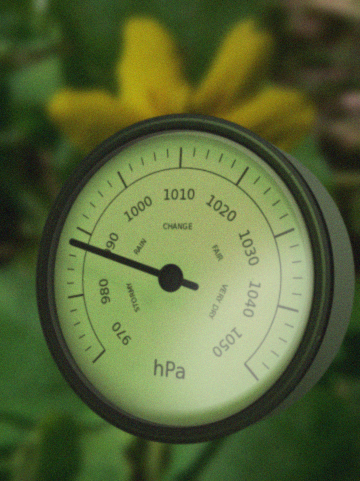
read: 988 hPa
